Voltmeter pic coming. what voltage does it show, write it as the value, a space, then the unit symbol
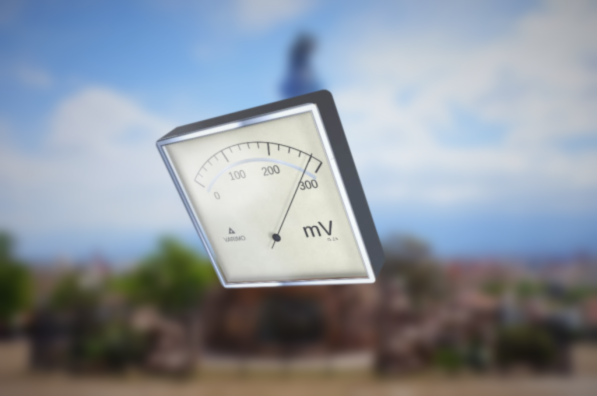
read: 280 mV
